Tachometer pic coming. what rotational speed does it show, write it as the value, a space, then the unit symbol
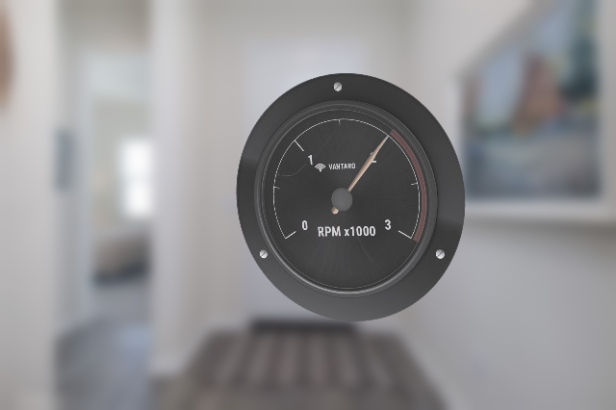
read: 2000 rpm
